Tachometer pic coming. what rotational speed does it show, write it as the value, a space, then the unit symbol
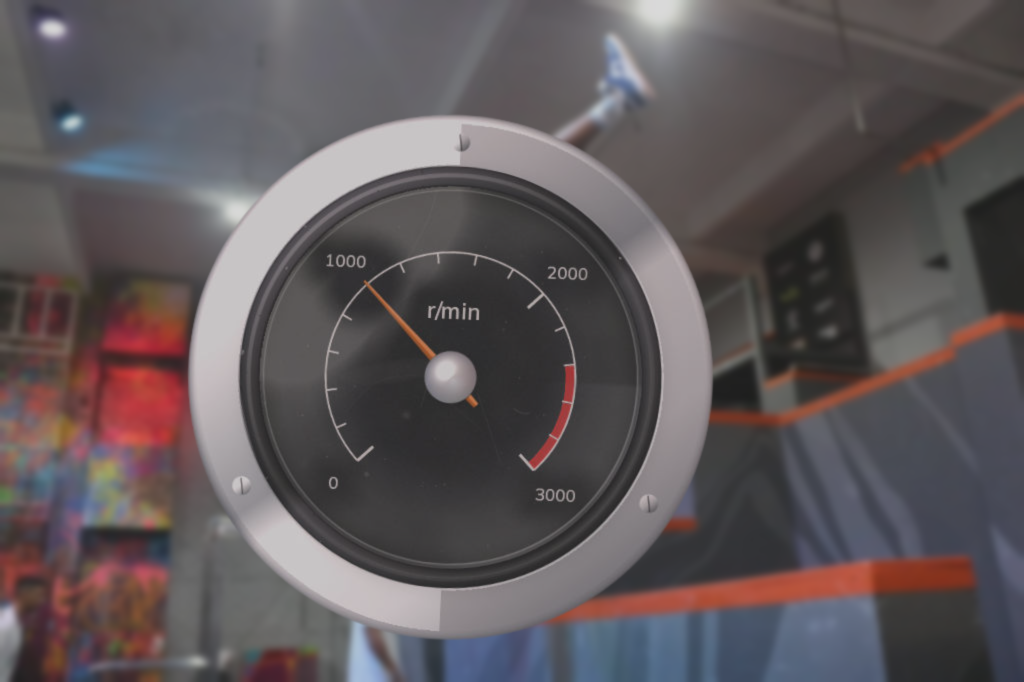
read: 1000 rpm
